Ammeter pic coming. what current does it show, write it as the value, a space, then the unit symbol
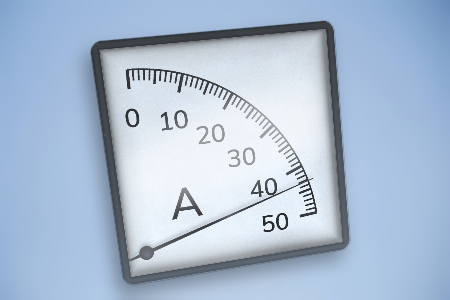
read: 43 A
